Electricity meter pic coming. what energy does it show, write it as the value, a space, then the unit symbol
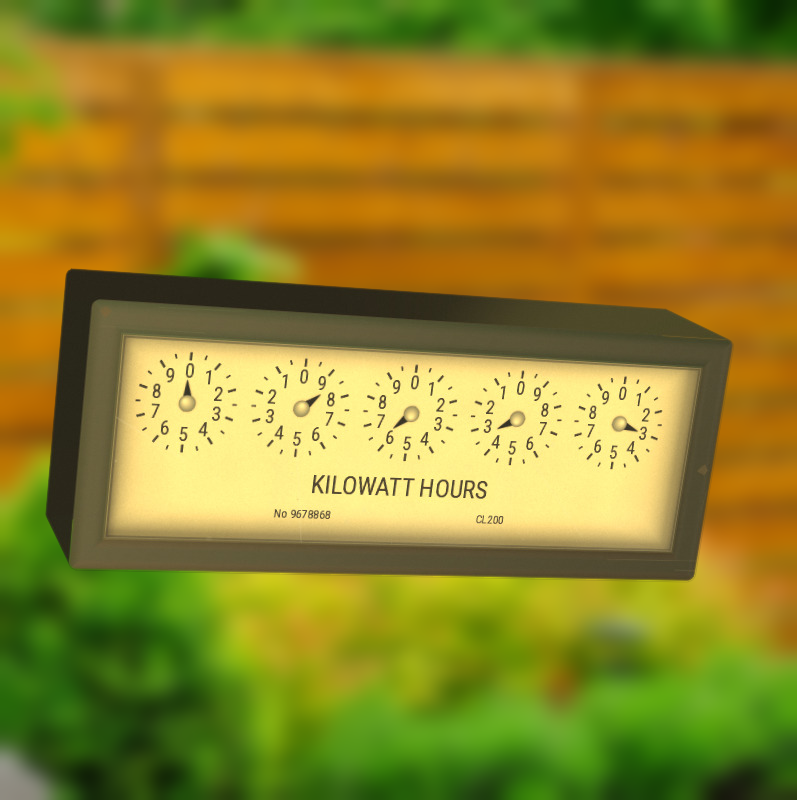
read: 98633 kWh
